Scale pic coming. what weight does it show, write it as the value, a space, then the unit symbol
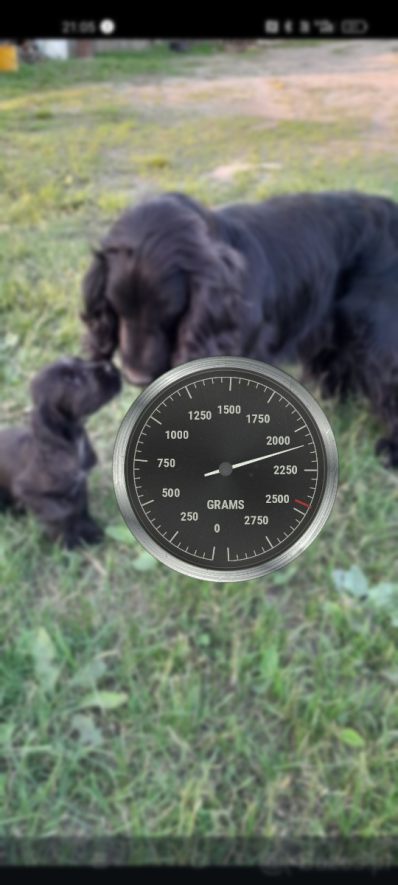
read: 2100 g
